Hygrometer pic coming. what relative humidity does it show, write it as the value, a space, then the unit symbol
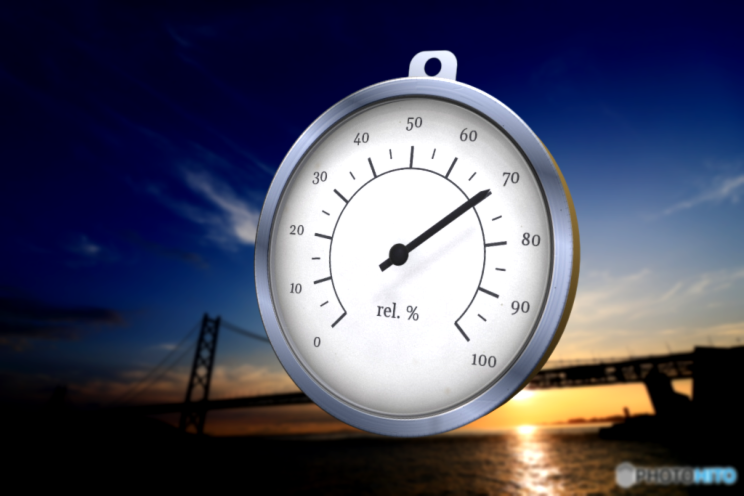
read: 70 %
